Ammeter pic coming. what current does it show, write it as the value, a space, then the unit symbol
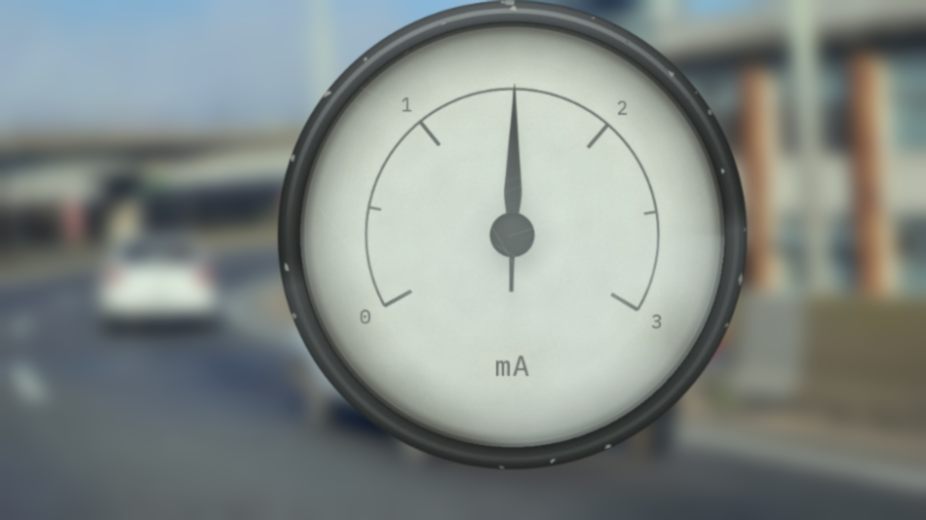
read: 1.5 mA
